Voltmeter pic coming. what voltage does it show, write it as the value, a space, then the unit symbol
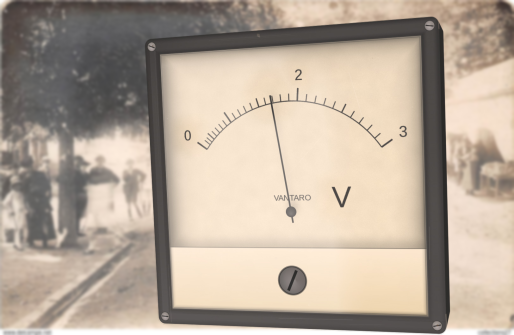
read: 1.7 V
